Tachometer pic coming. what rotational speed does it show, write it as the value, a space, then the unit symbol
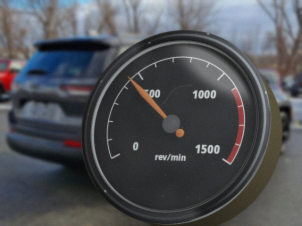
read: 450 rpm
